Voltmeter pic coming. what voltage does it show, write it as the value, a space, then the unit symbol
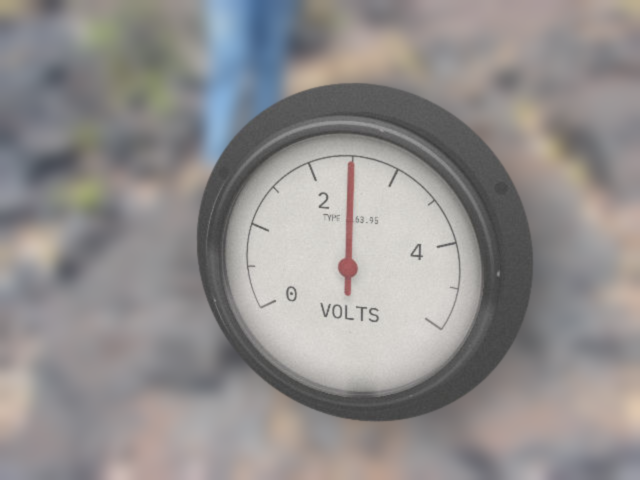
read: 2.5 V
